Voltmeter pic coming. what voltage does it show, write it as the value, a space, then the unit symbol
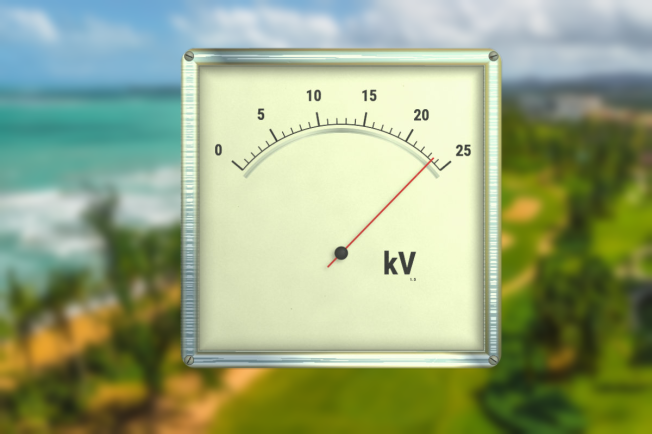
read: 23.5 kV
